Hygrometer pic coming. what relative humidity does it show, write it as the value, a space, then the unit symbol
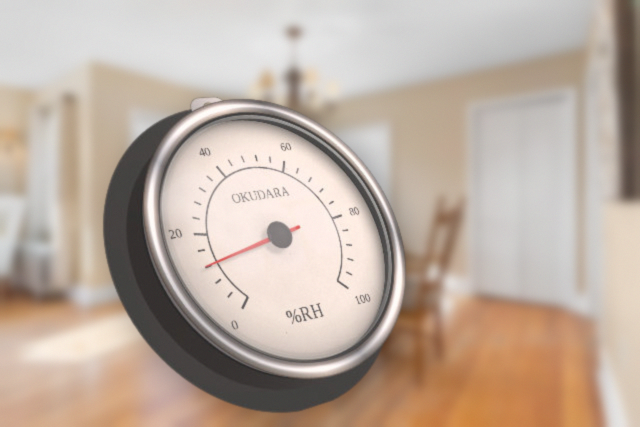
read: 12 %
